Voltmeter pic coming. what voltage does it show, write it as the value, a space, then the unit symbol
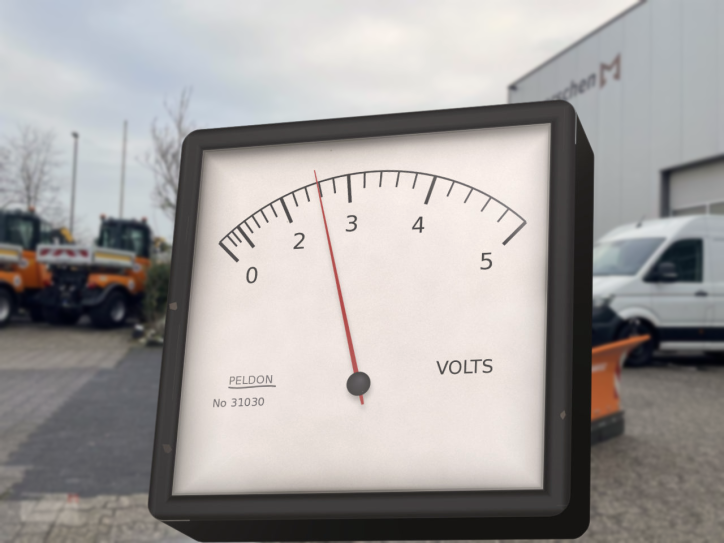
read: 2.6 V
